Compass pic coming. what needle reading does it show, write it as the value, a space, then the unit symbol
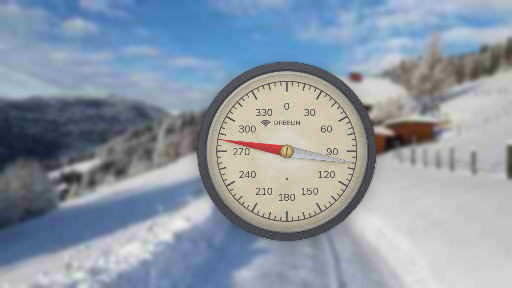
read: 280 °
